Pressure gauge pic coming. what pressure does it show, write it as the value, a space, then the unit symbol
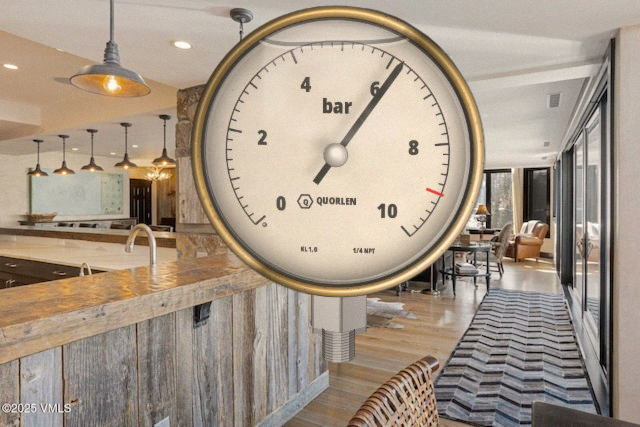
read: 6.2 bar
